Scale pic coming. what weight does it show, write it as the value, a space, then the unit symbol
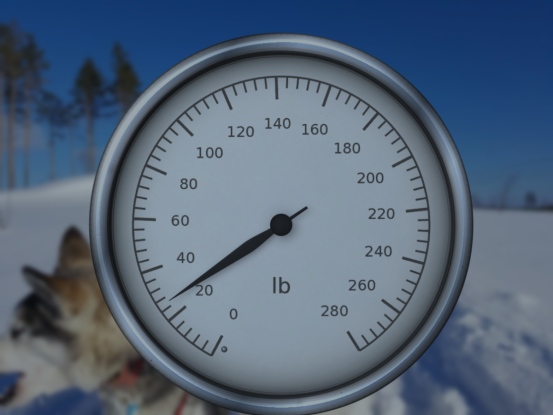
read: 26 lb
